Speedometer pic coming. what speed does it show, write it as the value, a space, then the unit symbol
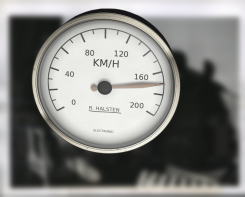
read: 170 km/h
